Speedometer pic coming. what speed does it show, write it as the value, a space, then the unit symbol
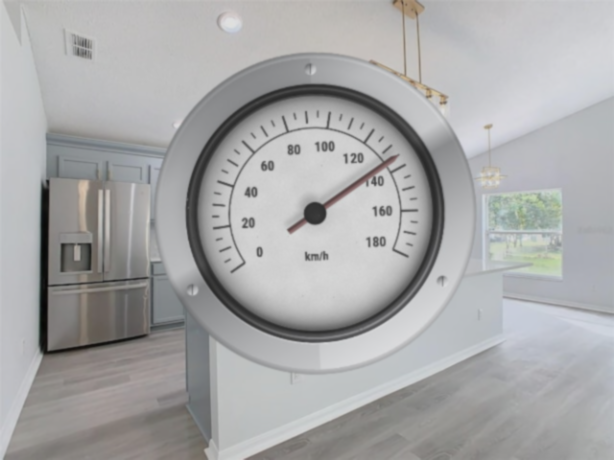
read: 135 km/h
